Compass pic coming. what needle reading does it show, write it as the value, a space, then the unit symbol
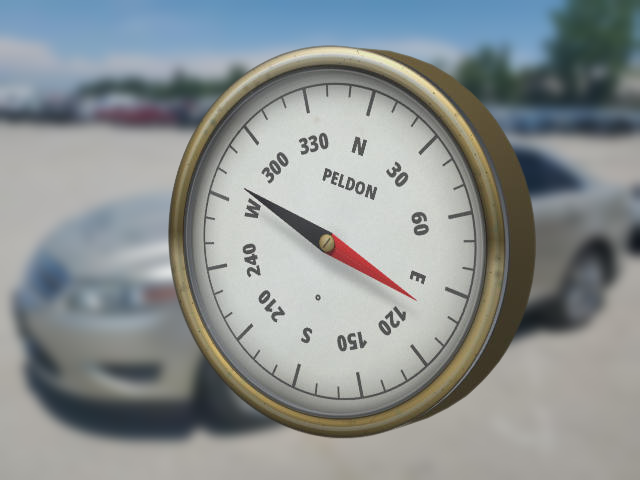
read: 100 °
